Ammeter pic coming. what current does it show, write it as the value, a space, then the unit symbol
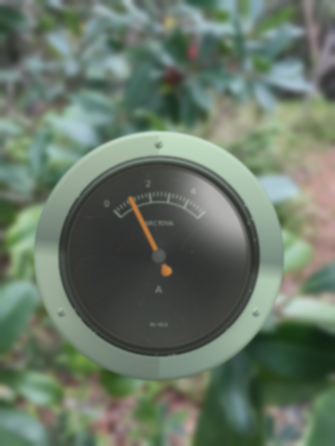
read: 1 A
